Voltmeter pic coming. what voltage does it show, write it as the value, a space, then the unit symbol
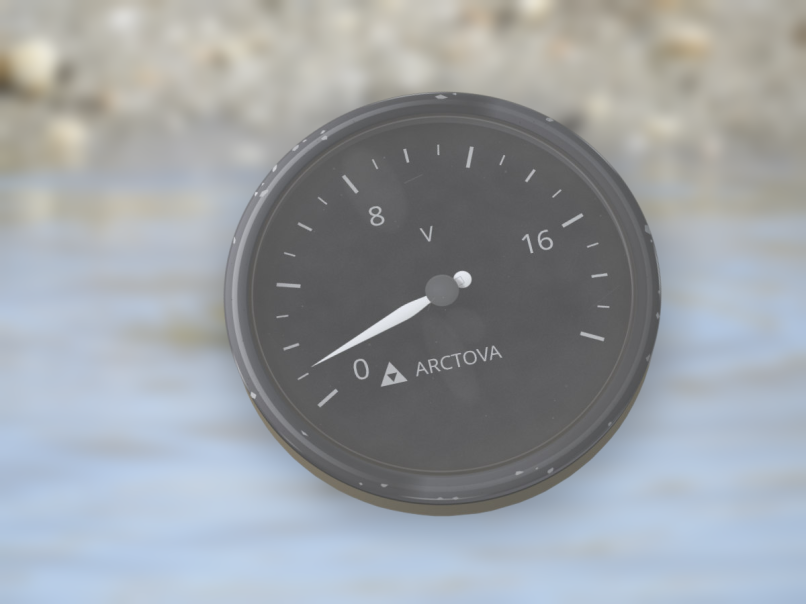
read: 1 V
